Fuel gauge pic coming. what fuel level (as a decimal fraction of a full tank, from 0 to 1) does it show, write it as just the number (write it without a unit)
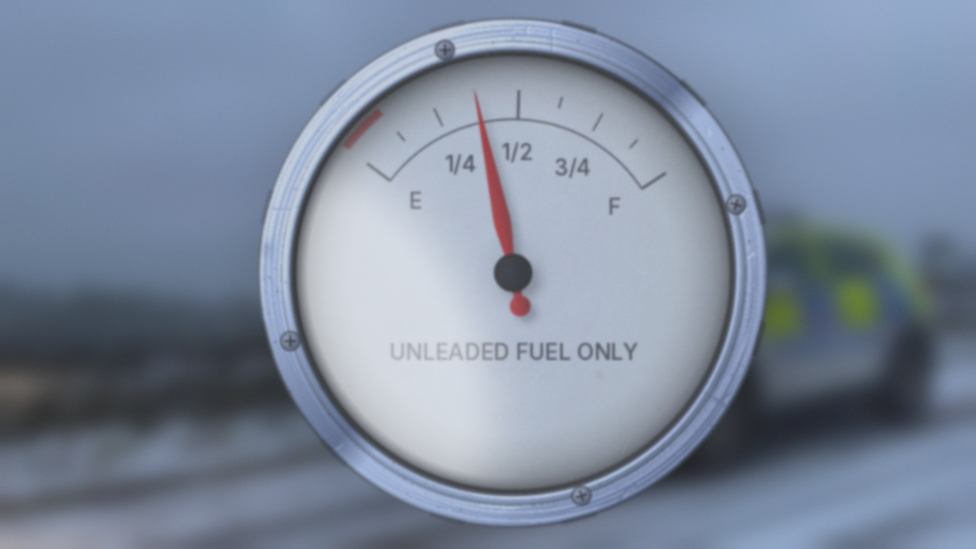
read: 0.375
